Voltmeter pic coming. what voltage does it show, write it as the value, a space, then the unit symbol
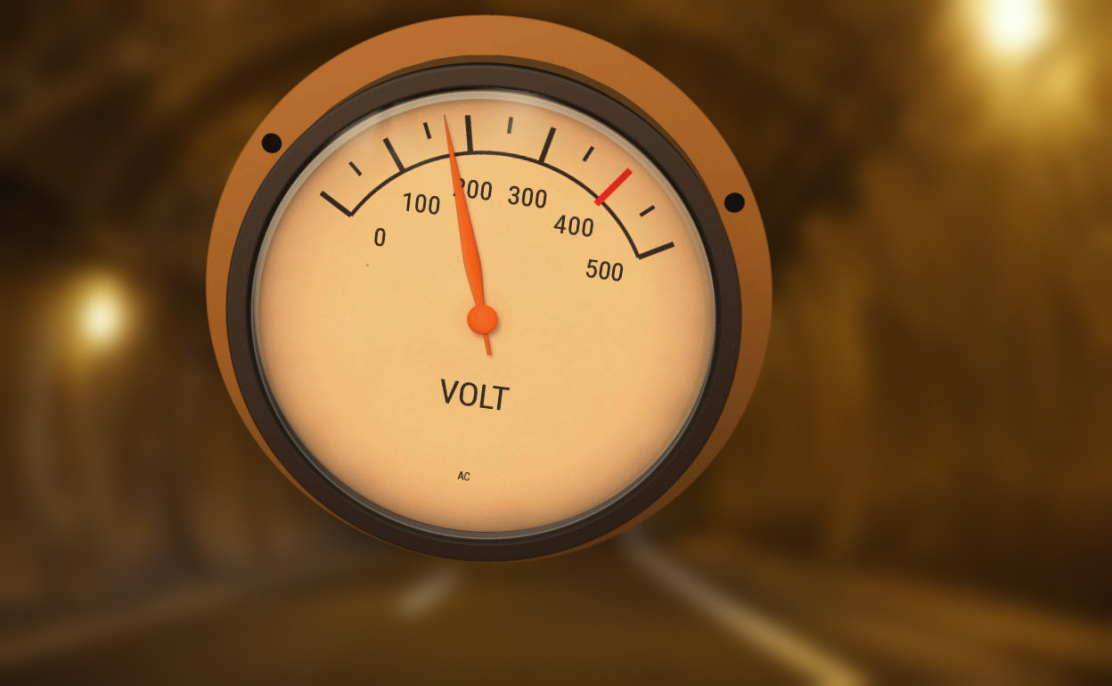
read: 175 V
